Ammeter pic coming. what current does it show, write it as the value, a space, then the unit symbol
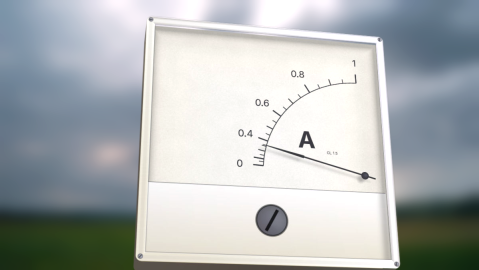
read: 0.35 A
